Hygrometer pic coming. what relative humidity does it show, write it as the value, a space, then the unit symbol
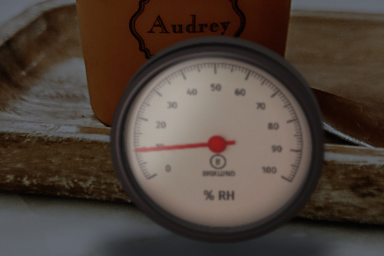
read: 10 %
